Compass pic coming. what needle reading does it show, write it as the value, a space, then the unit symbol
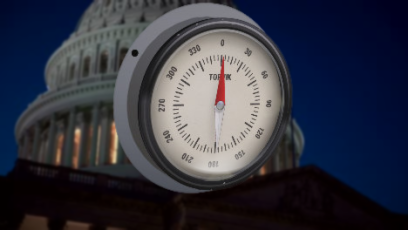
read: 0 °
